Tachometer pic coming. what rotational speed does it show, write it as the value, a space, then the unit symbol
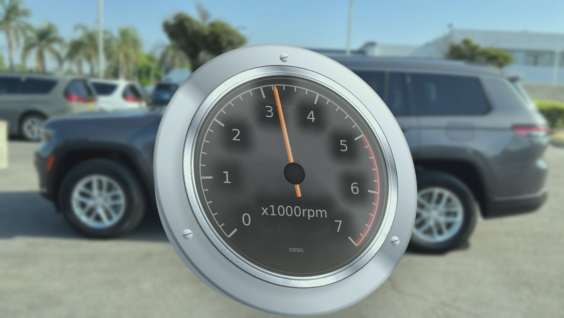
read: 3200 rpm
